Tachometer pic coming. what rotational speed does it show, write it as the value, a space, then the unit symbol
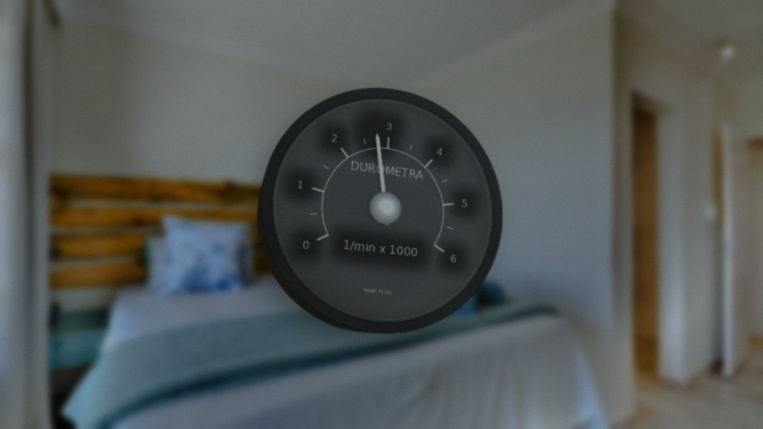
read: 2750 rpm
